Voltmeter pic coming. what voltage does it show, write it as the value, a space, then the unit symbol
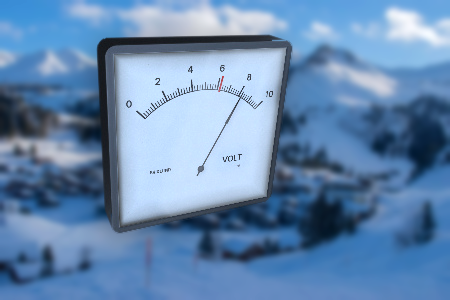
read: 8 V
